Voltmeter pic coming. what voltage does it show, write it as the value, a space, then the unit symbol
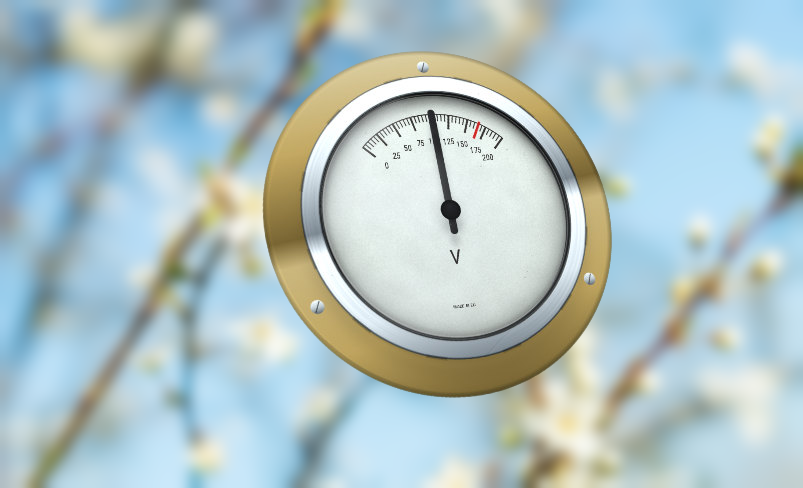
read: 100 V
